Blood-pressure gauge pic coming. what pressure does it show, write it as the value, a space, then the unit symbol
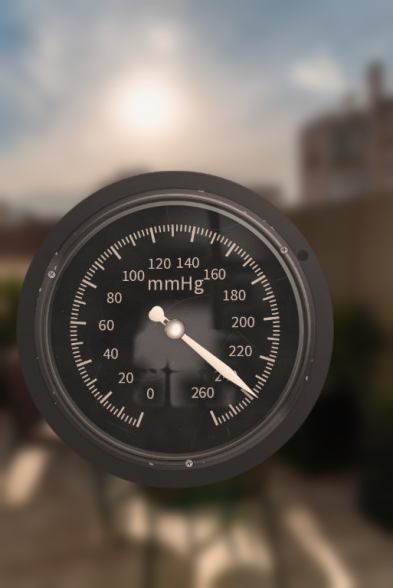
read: 238 mmHg
